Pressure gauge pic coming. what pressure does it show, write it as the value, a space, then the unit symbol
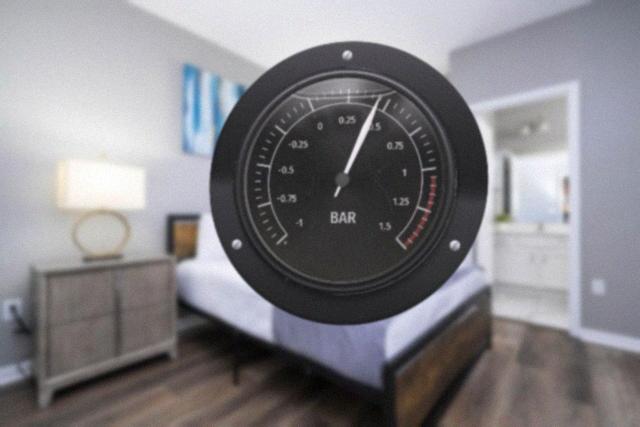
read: 0.45 bar
